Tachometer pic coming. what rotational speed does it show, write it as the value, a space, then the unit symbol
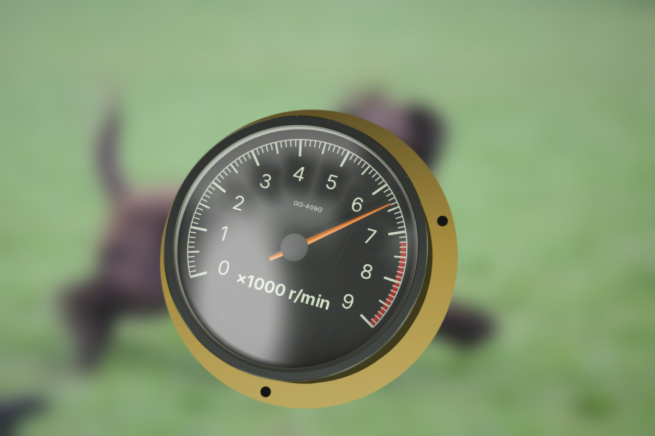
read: 6400 rpm
